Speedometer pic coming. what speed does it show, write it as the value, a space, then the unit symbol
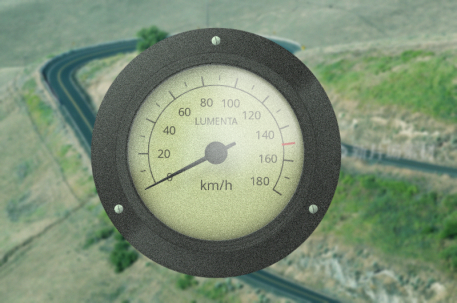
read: 0 km/h
